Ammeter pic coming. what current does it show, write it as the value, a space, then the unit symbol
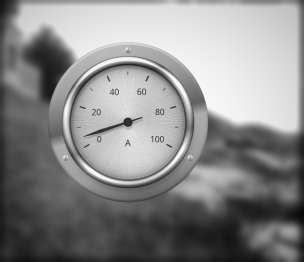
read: 5 A
